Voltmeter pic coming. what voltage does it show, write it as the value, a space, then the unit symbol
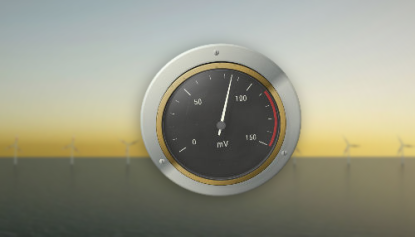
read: 85 mV
